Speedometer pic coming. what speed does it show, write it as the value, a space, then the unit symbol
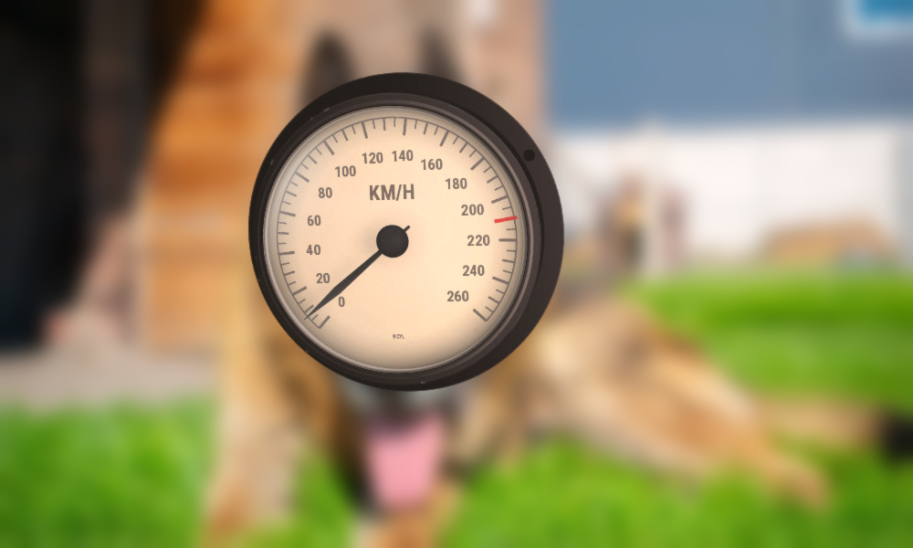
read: 7.5 km/h
